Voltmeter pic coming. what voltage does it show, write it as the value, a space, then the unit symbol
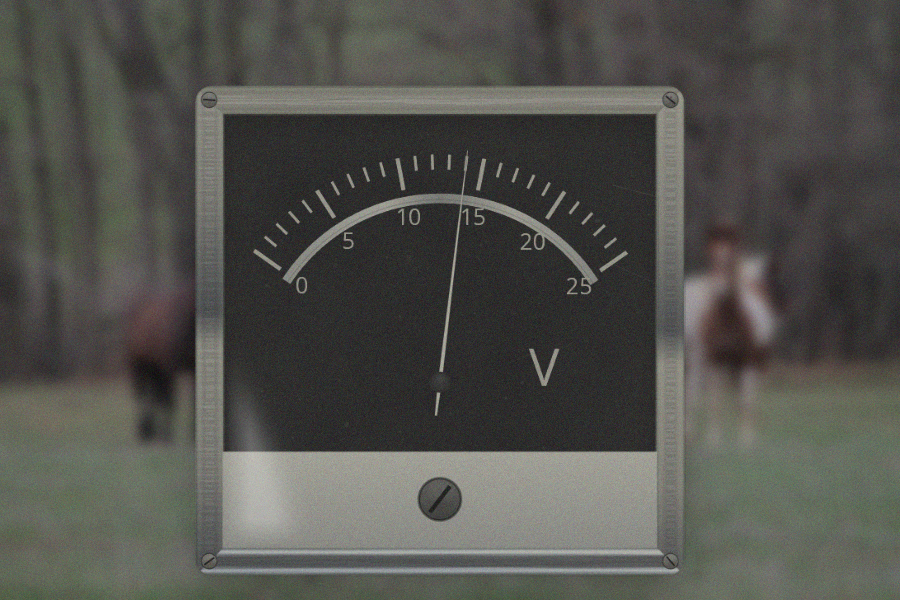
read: 14 V
